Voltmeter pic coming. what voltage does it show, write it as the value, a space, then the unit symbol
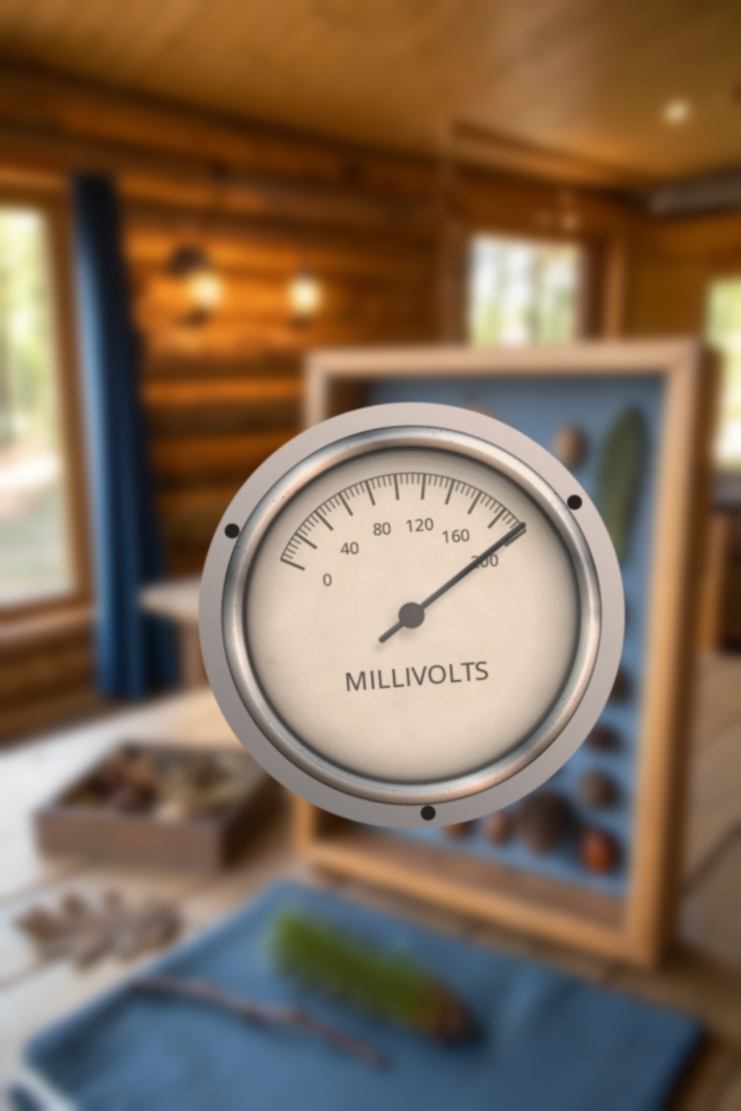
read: 196 mV
